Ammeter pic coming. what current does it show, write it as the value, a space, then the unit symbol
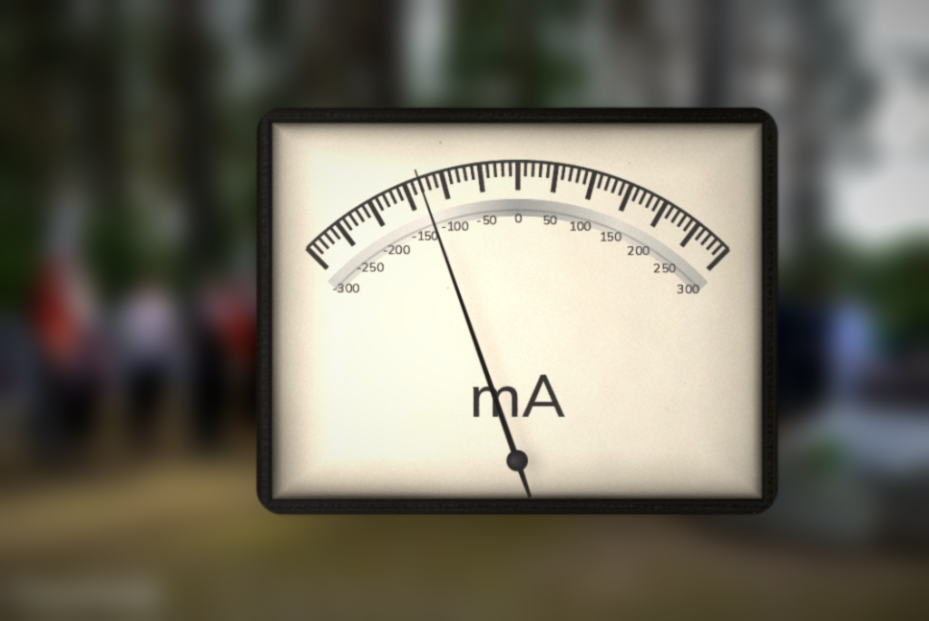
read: -130 mA
